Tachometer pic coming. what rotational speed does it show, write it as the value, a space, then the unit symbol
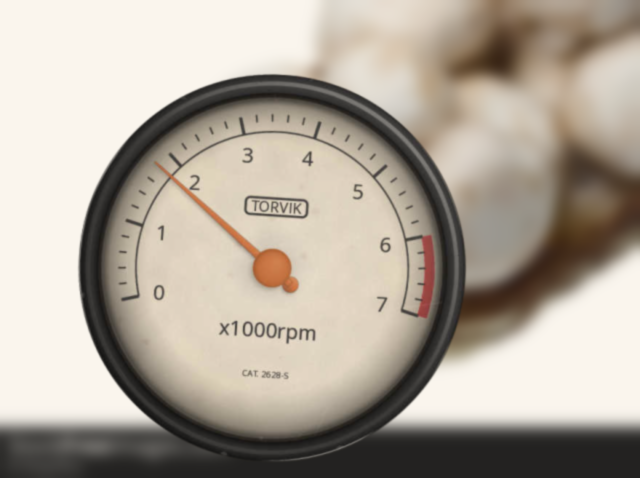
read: 1800 rpm
